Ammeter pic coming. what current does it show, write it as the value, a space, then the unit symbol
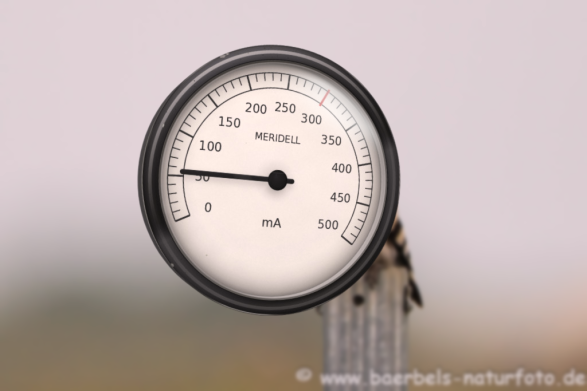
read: 55 mA
